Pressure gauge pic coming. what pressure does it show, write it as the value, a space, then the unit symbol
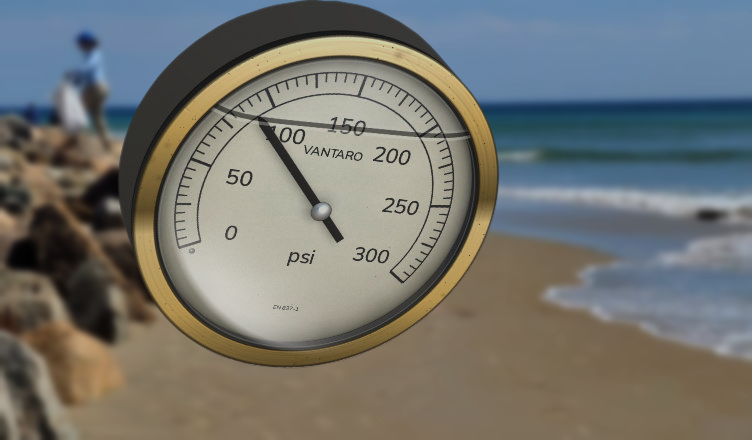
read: 90 psi
